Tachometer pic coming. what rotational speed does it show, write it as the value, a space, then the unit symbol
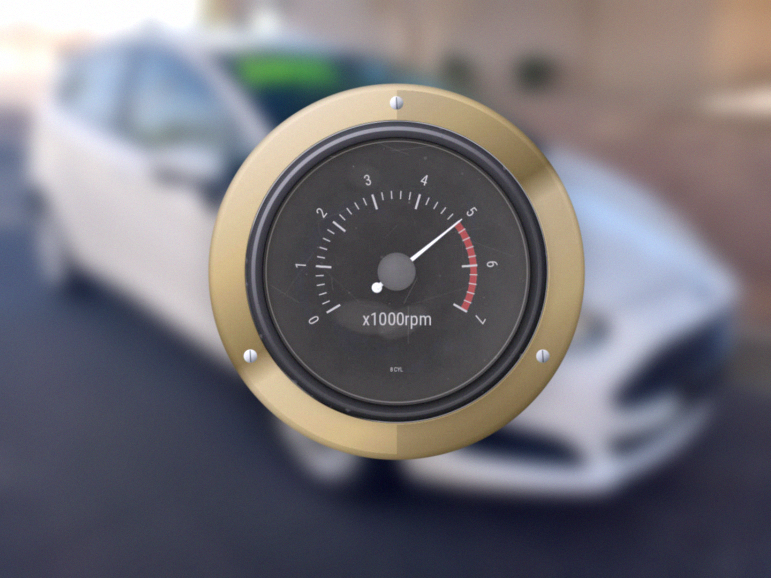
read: 5000 rpm
